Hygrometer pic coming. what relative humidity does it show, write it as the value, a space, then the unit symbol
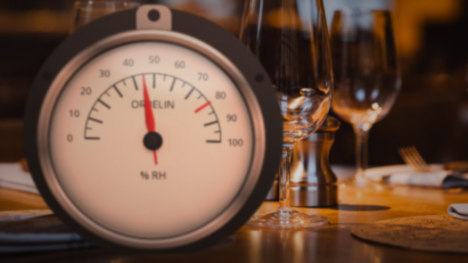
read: 45 %
